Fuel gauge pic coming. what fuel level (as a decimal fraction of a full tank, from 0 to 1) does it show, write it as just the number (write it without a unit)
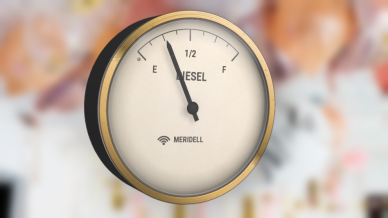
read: 0.25
